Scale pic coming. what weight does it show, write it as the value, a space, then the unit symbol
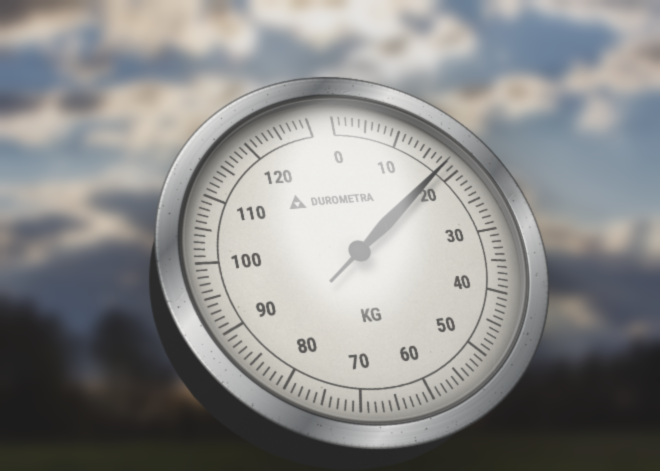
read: 18 kg
